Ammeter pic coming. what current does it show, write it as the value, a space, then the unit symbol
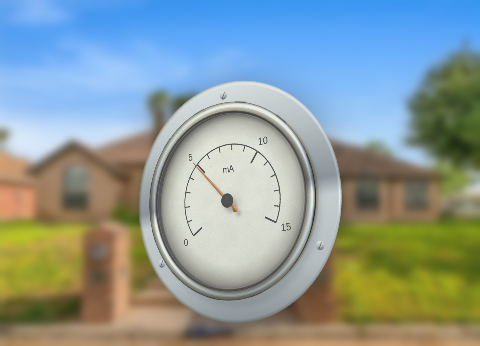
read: 5 mA
